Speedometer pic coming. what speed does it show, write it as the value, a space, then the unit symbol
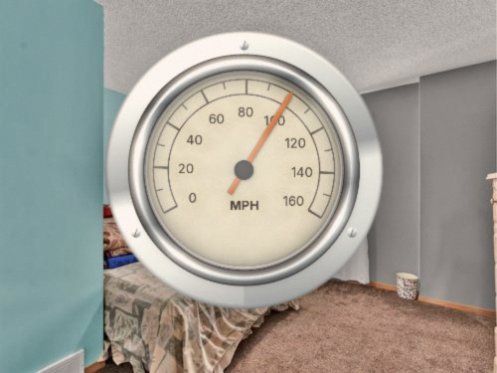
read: 100 mph
